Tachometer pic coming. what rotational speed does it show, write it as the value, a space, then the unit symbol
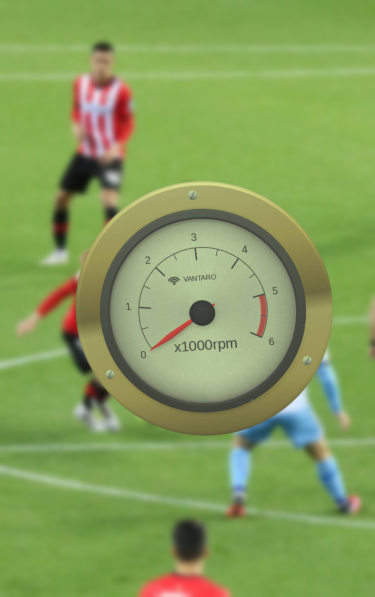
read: 0 rpm
